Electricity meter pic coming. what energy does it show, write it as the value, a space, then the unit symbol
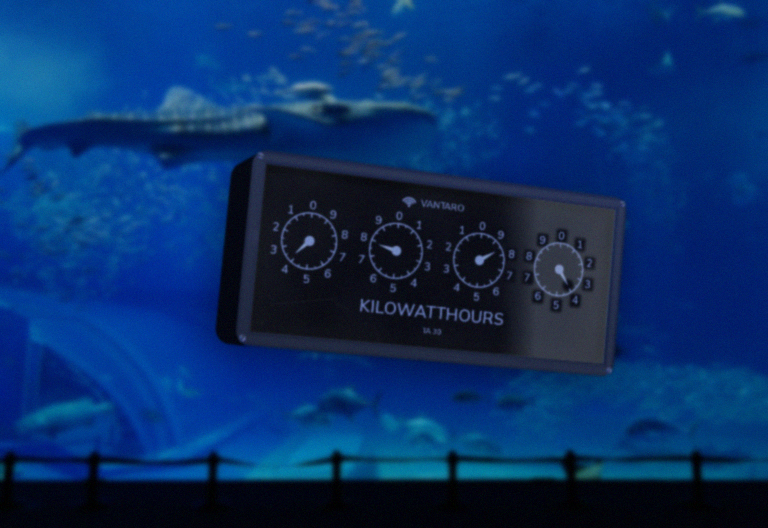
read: 3784 kWh
